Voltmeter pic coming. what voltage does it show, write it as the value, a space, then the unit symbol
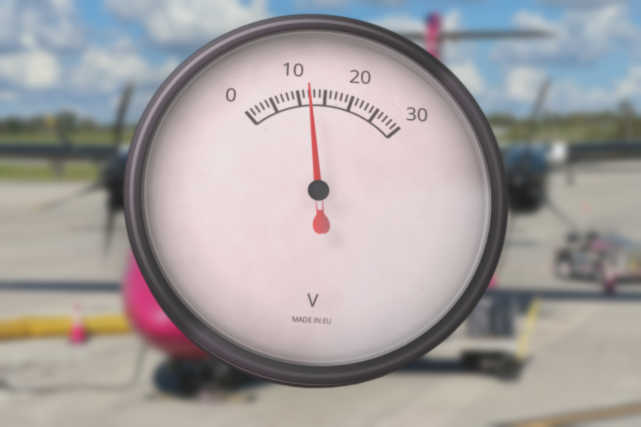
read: 12 V
